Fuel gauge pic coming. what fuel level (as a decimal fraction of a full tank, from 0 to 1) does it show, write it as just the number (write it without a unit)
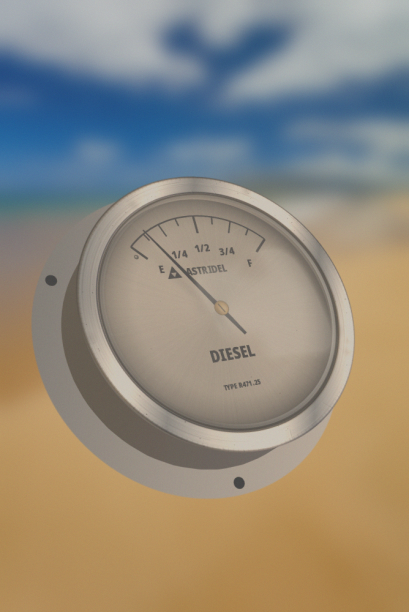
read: 0.125
